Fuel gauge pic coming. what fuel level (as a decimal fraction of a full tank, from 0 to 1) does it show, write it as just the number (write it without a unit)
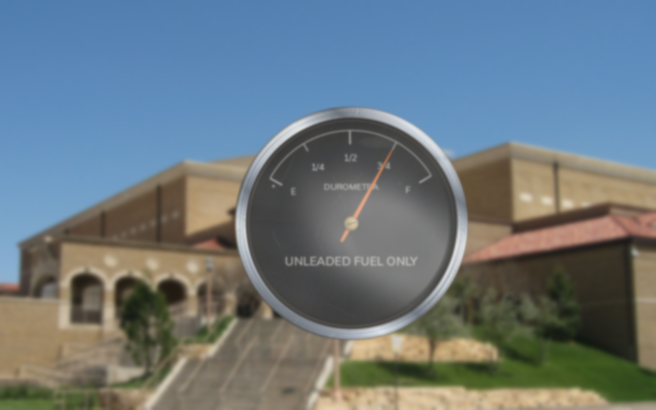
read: 0.75
